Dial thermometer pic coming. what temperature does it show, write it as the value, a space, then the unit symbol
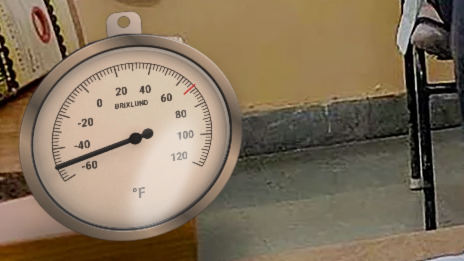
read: -50 °F
